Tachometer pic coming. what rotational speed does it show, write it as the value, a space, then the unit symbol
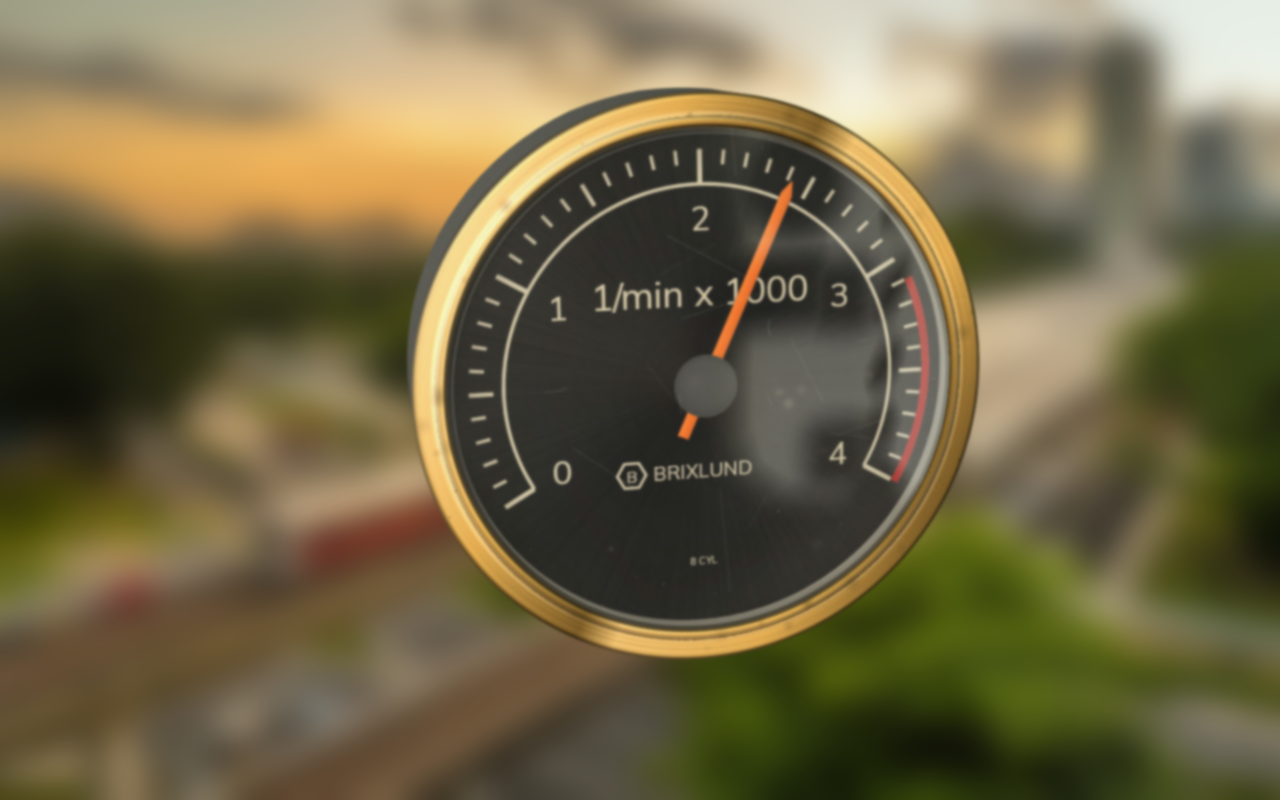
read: 2400 rpm
